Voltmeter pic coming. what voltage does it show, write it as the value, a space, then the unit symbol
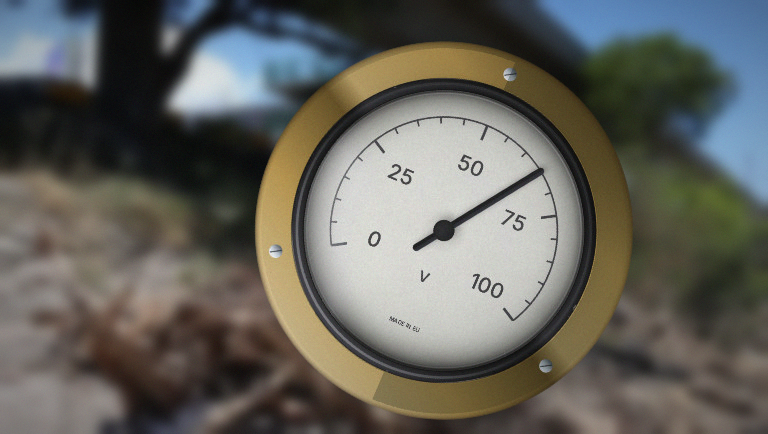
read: 65 V
